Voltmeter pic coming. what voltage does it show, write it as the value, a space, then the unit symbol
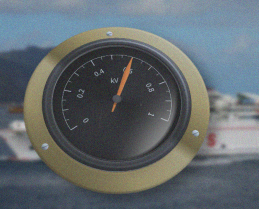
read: 0.6 kV
